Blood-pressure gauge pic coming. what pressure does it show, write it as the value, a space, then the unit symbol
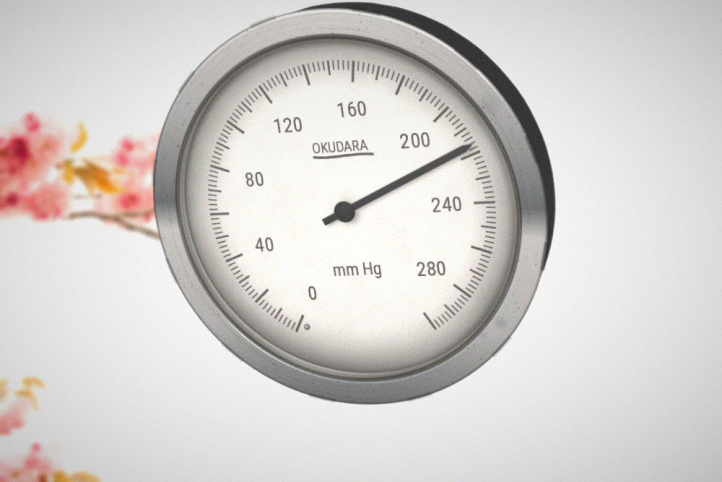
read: 216 mmHg
